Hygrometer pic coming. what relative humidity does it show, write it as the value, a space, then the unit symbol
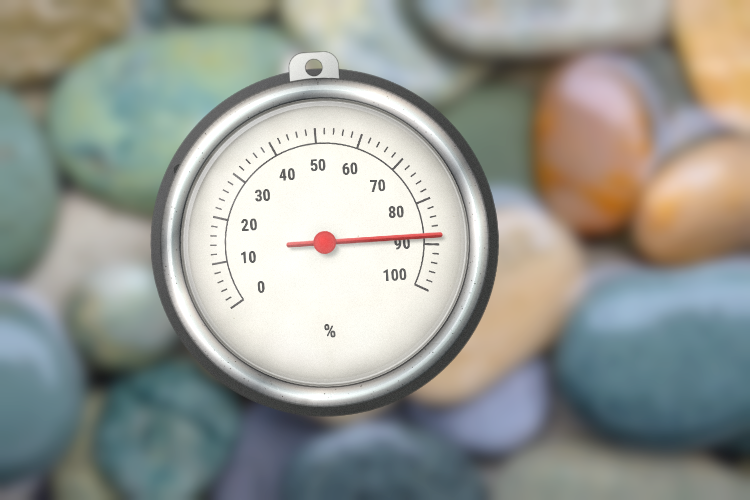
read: 88 %
